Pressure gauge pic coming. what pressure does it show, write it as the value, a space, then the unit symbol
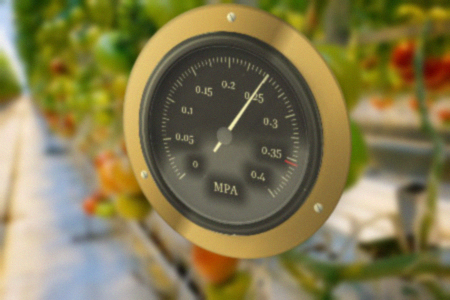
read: 0.25 MPa
